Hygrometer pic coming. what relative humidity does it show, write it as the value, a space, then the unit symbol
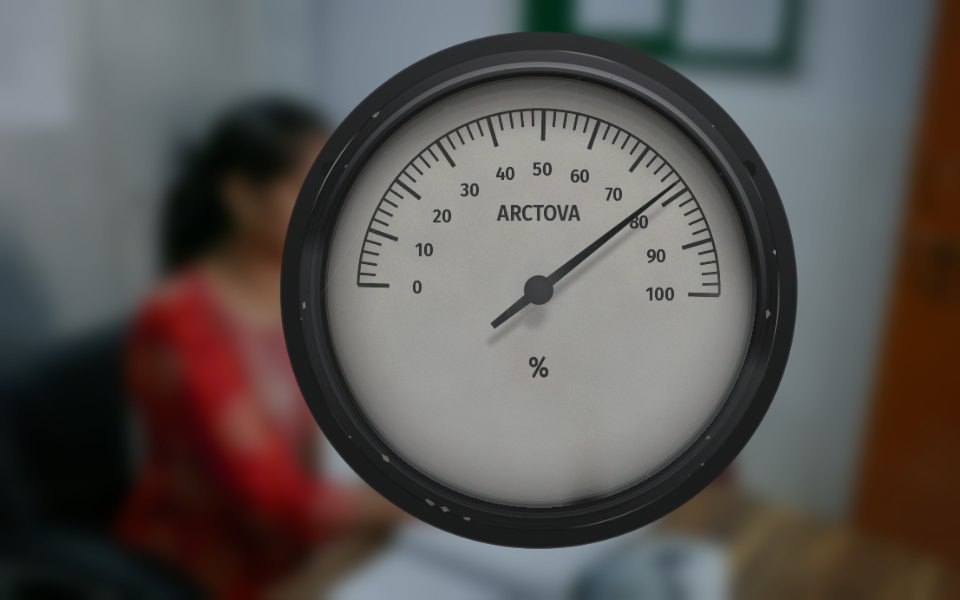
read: 78 %
